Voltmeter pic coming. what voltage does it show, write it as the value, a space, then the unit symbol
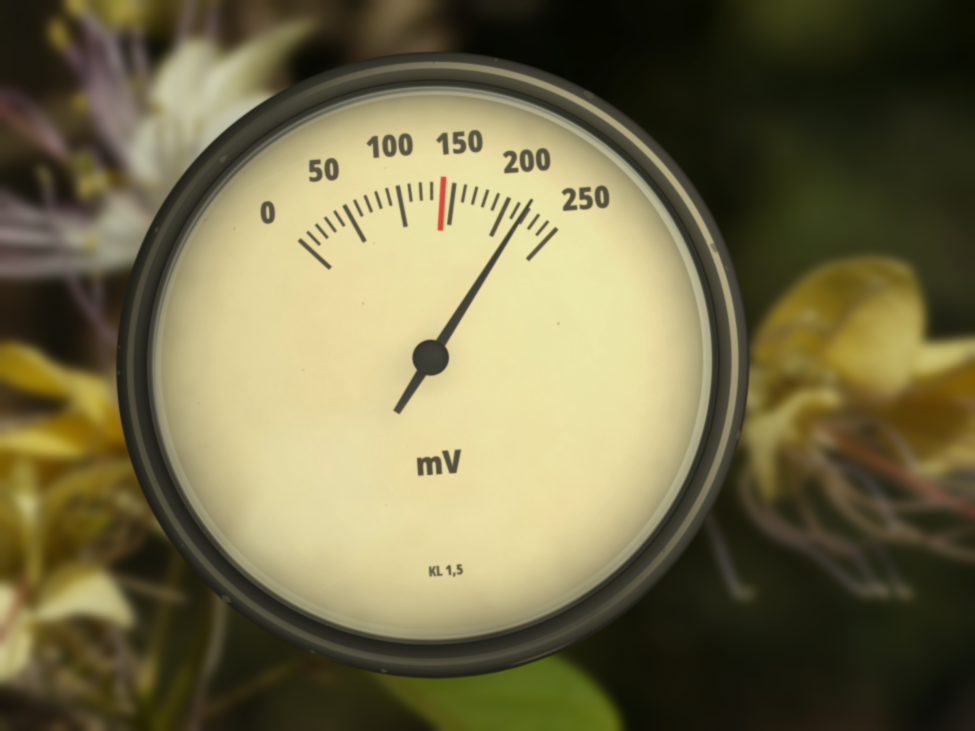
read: 220 mV
